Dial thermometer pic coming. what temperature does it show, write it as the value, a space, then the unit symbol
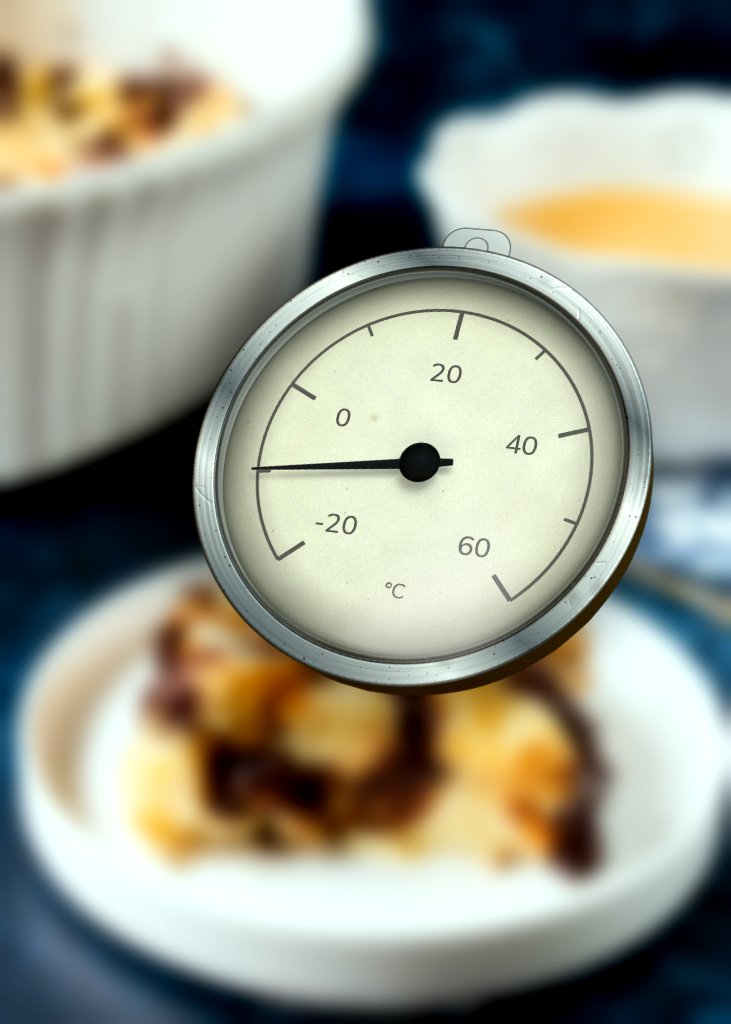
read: -10 °C
